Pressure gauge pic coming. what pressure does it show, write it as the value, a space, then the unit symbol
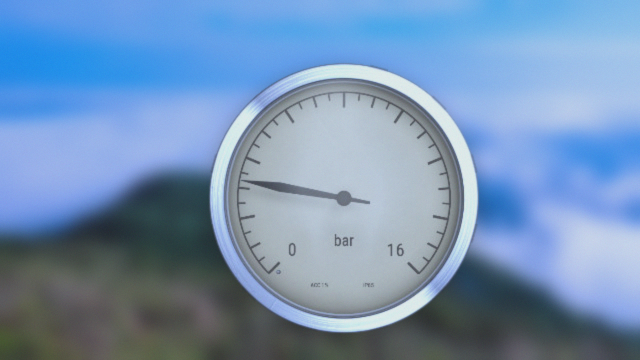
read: 3.25 bar
